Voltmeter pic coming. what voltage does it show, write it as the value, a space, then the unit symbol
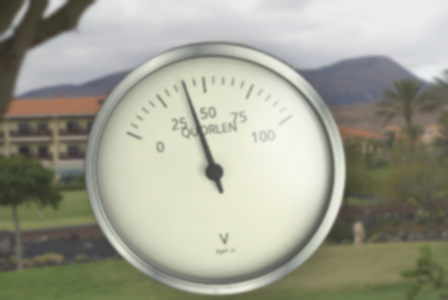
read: 40 V
